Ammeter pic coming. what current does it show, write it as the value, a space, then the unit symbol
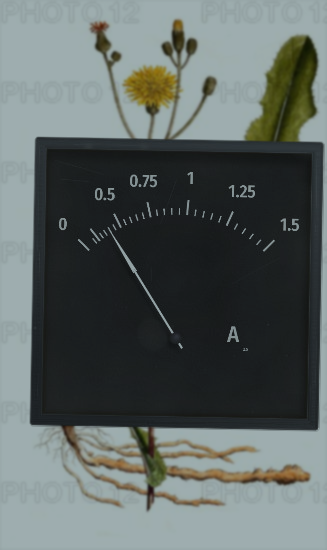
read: 0.4 A
